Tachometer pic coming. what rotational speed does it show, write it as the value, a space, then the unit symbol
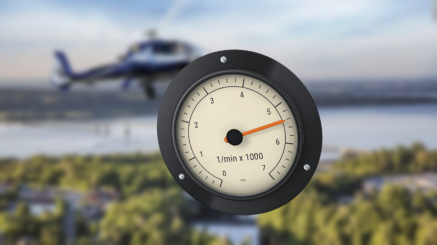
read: 5400 rpm
